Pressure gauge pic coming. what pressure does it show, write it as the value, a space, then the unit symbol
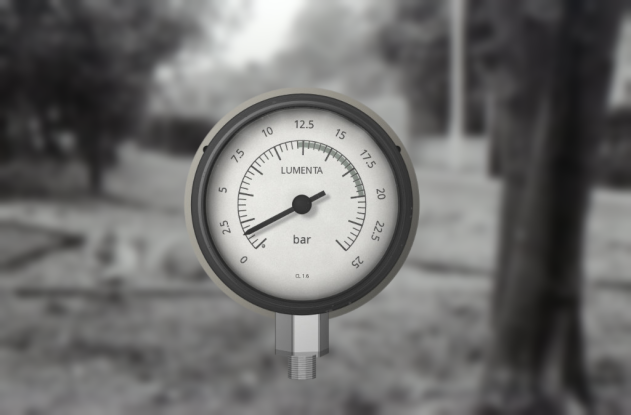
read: 1.5 bar
